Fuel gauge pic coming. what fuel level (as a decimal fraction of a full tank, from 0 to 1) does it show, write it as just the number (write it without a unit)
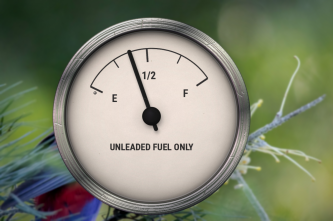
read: 0.375
